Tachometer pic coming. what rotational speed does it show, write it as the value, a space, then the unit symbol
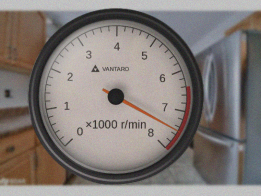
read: 7500 rpm
